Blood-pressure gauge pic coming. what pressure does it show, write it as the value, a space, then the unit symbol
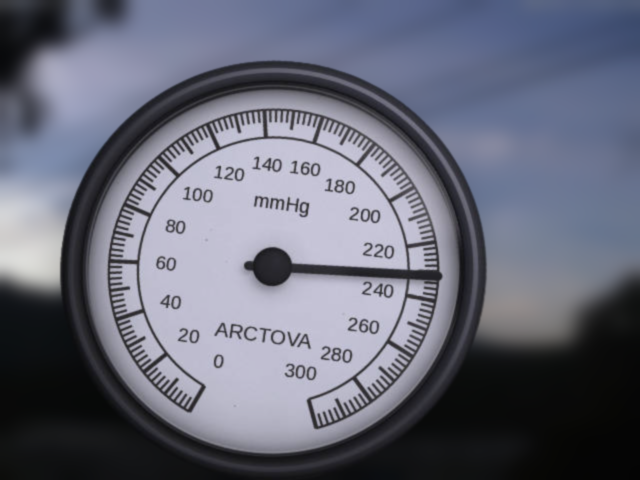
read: 232 mmHg
